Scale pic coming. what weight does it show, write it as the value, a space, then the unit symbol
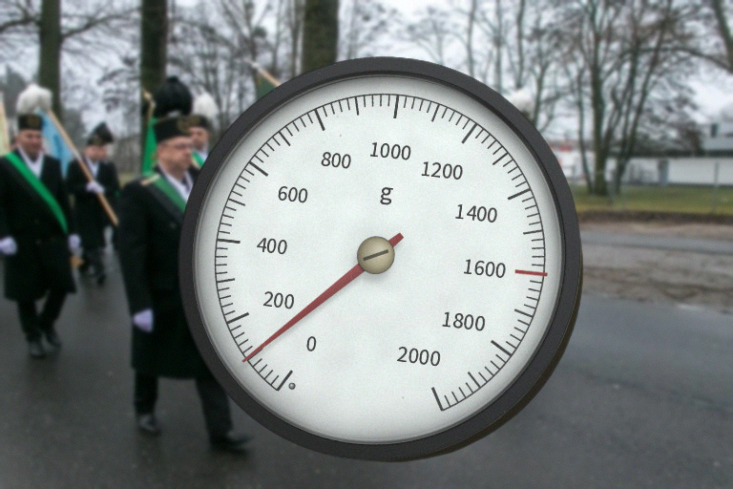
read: 100 g
